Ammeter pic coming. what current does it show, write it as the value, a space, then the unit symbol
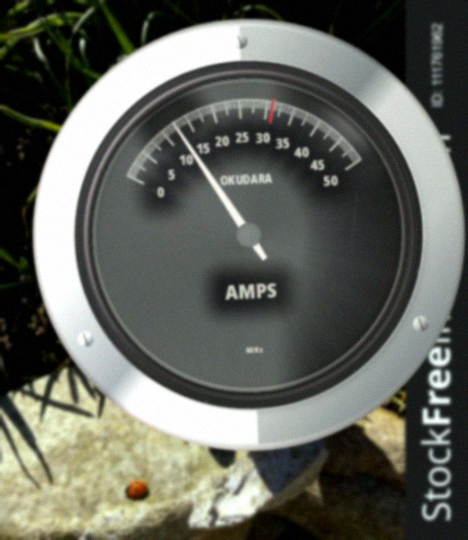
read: 12.5 A
